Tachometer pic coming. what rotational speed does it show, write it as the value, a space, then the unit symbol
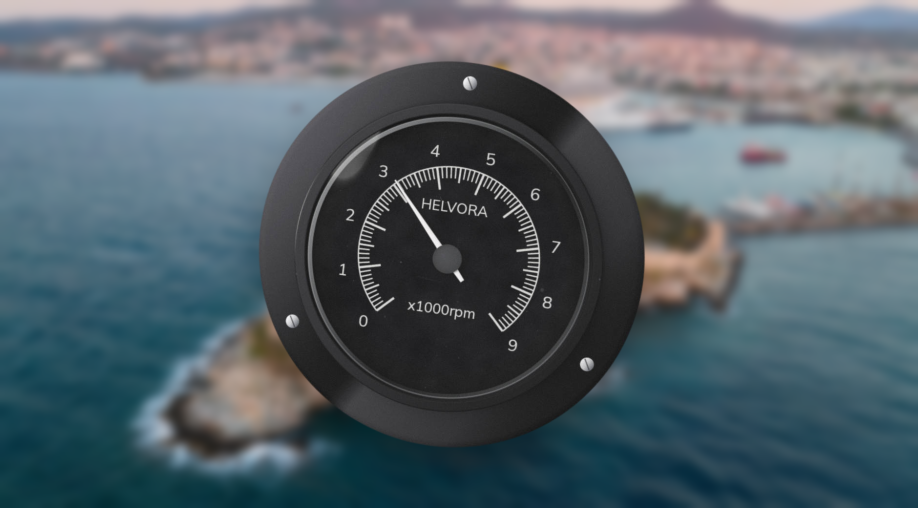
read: 3100 rpm
